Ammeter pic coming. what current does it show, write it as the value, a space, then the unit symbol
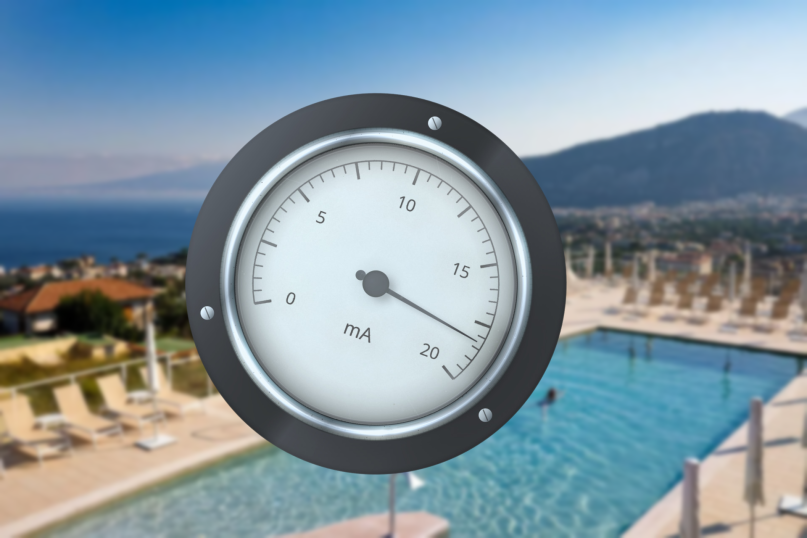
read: 18.25 mA
